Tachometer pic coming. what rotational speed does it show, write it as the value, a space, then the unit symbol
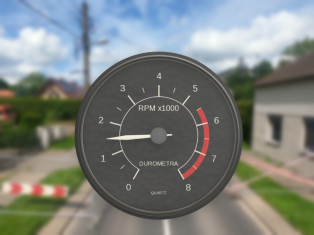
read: 1500 rpm
